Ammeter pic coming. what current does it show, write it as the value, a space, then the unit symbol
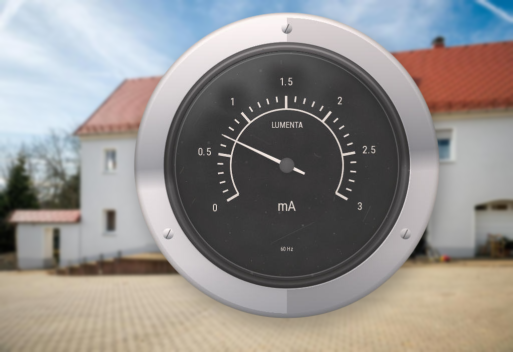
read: 0.7 mA
